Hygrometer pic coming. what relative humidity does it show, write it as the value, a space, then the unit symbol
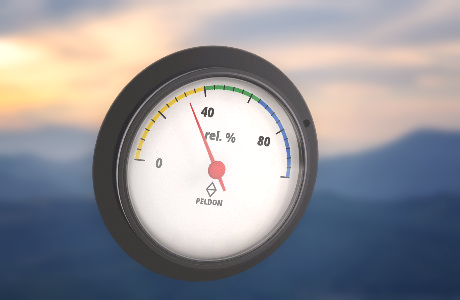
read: 32 %
